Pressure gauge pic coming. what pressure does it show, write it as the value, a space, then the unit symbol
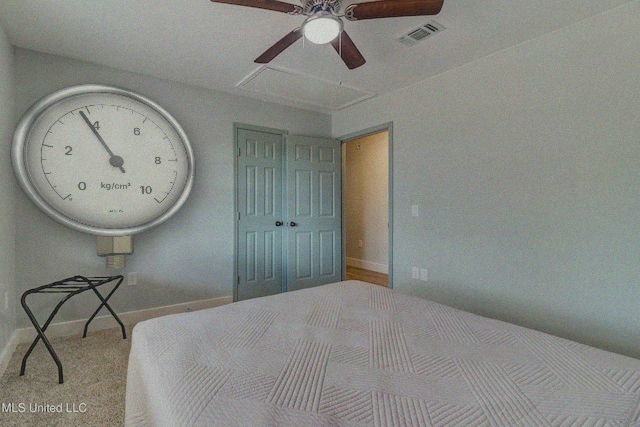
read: 3.75 kg/cm²
